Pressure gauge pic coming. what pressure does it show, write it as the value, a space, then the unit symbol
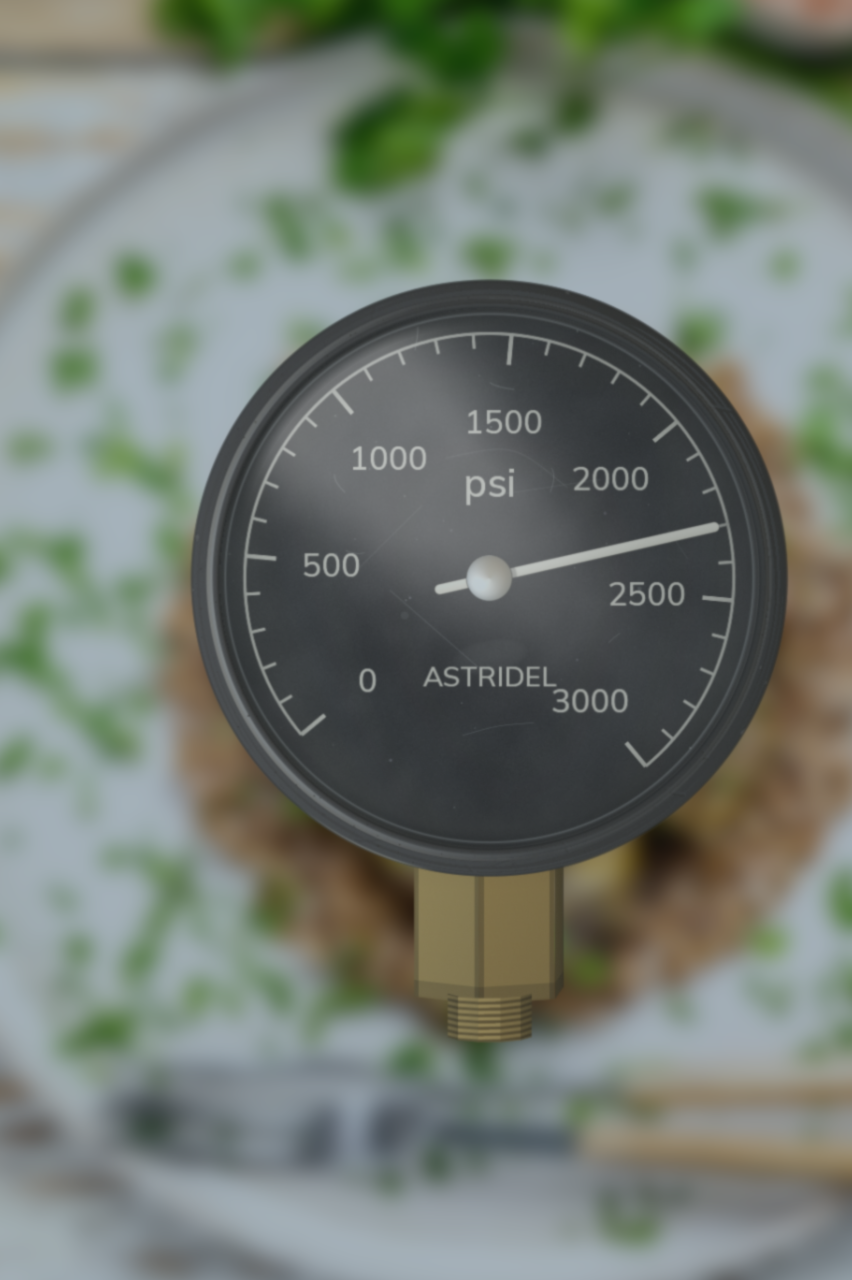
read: 2300 psi
